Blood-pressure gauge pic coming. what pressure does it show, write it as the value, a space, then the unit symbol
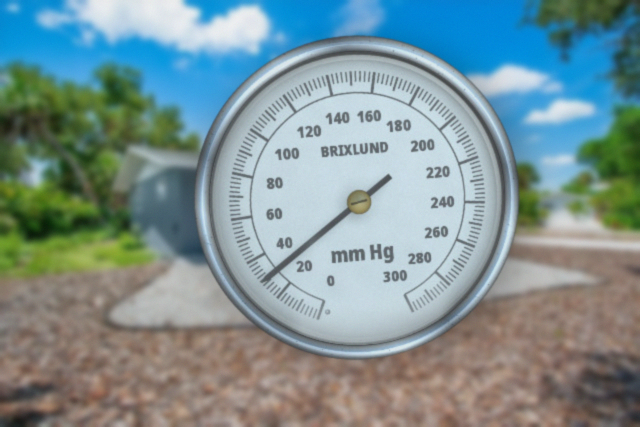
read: 30 mmHg
